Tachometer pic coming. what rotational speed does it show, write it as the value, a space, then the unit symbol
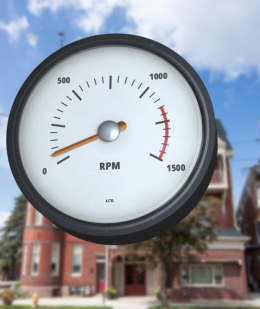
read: 50 rpm
